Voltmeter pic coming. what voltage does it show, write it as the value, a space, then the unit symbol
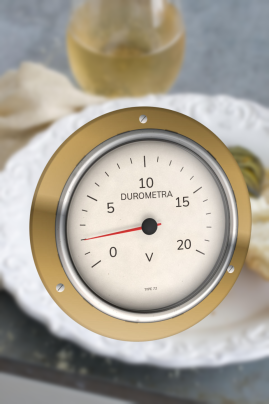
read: 2 V
